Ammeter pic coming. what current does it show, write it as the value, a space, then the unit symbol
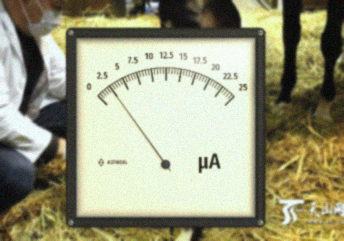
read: 2.5 µA
